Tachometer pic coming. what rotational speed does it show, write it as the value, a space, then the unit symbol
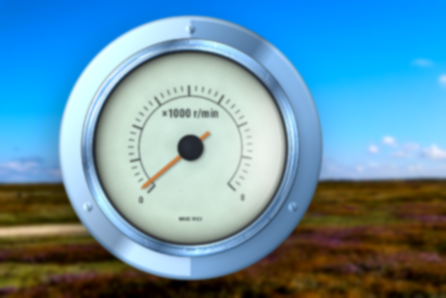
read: 200 rpm
